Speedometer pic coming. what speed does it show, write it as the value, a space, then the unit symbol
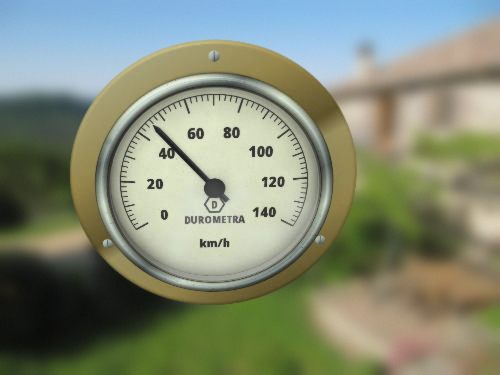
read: 46 km/h
